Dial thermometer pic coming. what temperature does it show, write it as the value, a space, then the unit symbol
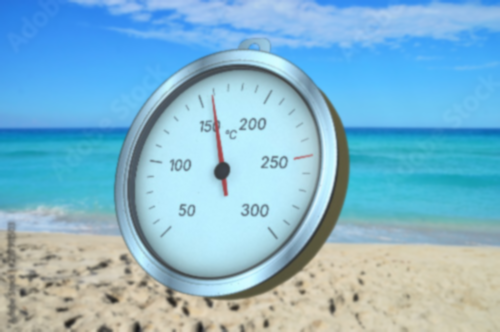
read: 160 °C
